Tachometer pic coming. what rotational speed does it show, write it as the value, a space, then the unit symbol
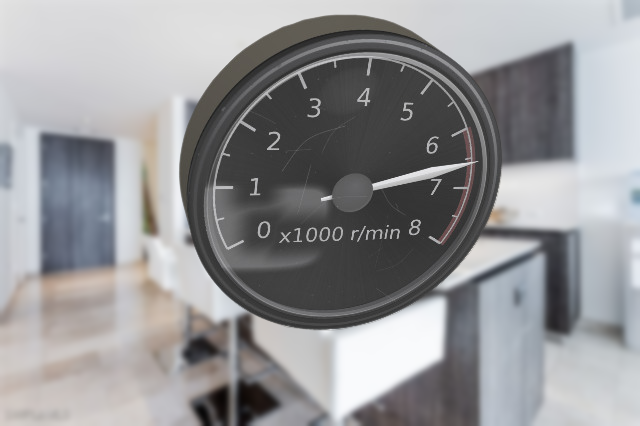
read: 6500 rpm
